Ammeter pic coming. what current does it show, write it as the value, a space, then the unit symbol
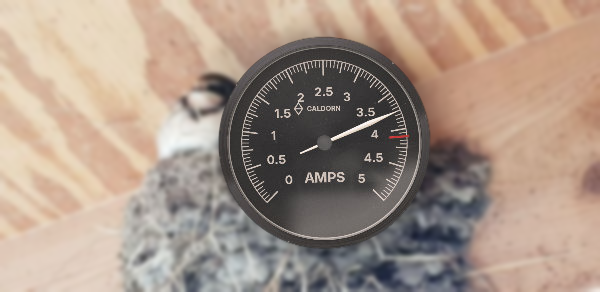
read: 3.75 A
